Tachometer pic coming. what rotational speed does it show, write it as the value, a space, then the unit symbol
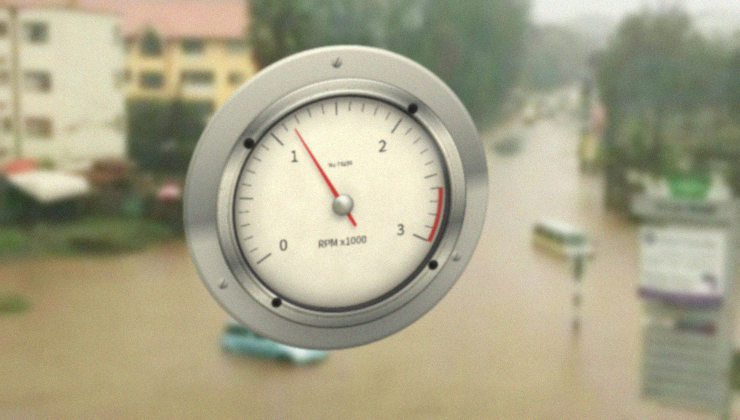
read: 1150 rpm
